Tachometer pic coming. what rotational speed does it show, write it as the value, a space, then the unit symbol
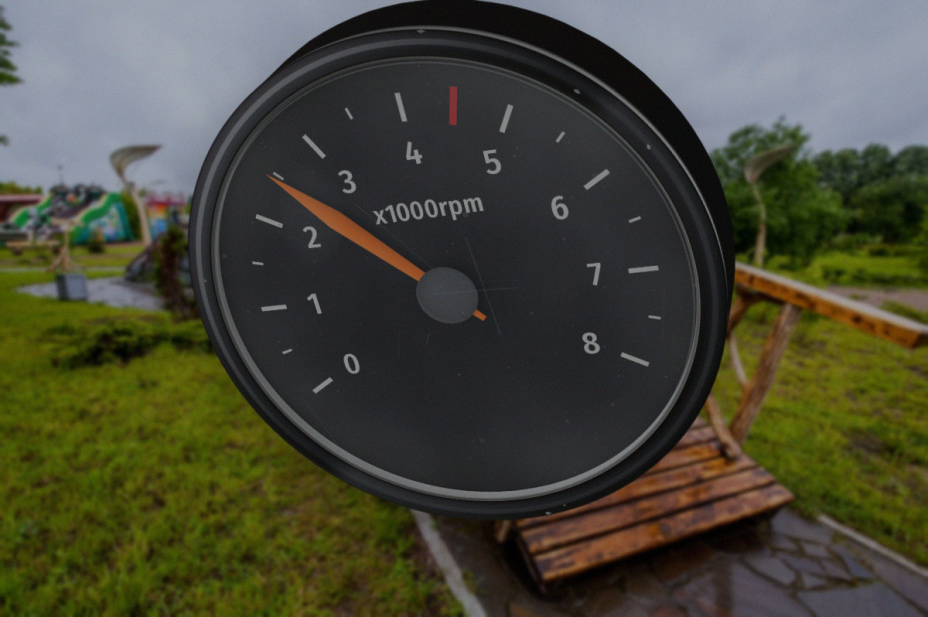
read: 2500 rpm
